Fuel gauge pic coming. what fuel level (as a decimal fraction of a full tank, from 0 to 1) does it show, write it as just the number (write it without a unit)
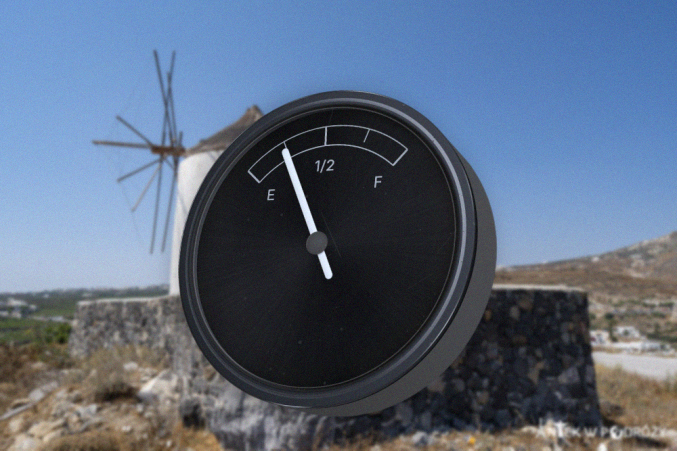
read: 0.25
